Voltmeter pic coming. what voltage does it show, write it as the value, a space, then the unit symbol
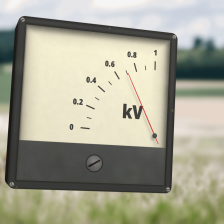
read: 0.7 kV
